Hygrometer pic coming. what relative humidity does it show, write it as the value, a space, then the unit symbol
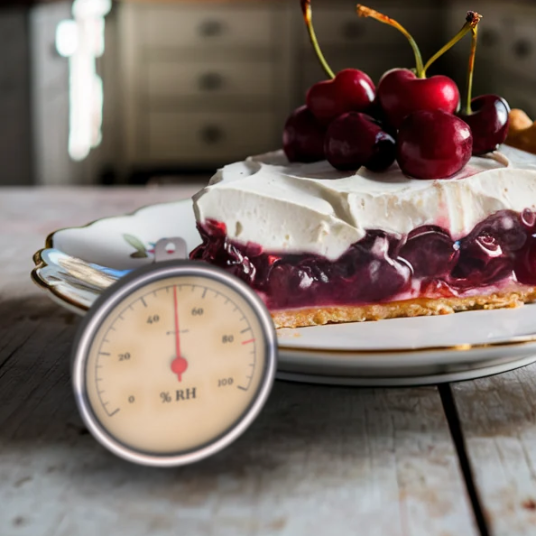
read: 50 %
